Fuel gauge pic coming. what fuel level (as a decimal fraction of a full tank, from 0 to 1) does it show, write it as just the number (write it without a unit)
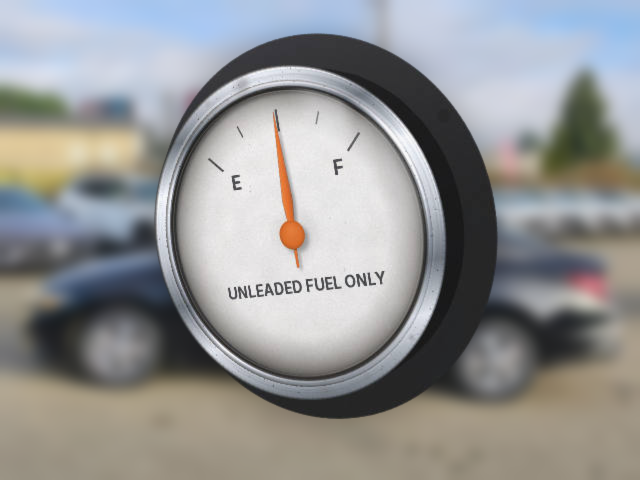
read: 0.5
